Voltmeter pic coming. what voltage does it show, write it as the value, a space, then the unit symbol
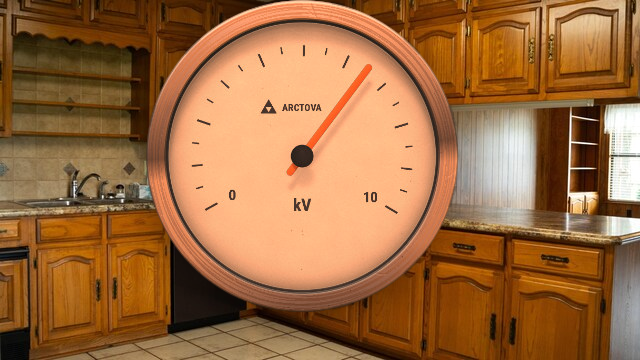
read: 6.5 kV
